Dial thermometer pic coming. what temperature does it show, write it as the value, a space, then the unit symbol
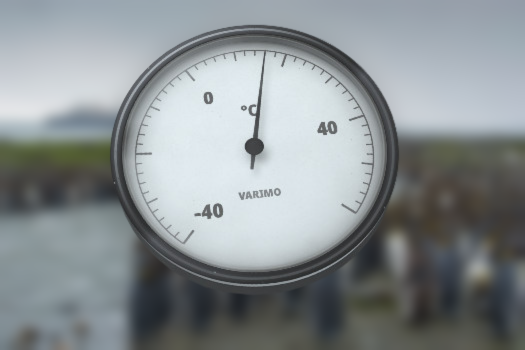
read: 16 °C
